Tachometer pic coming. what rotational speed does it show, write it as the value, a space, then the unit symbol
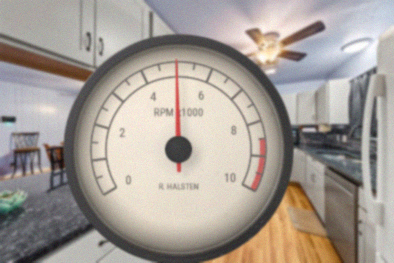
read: 5000 rpm
